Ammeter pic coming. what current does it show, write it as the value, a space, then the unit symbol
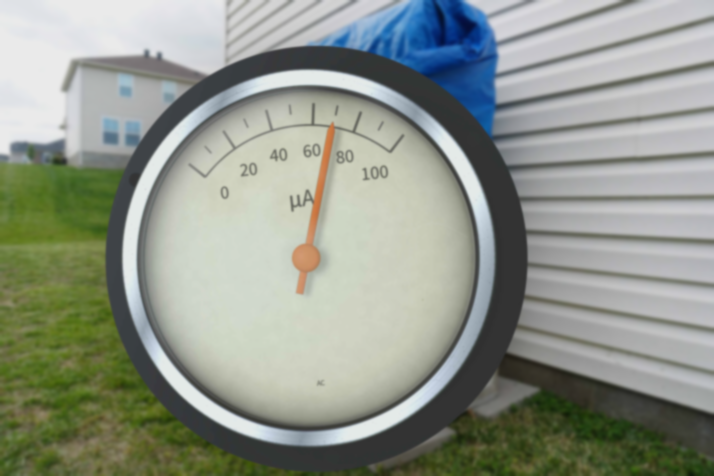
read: 70 µA
